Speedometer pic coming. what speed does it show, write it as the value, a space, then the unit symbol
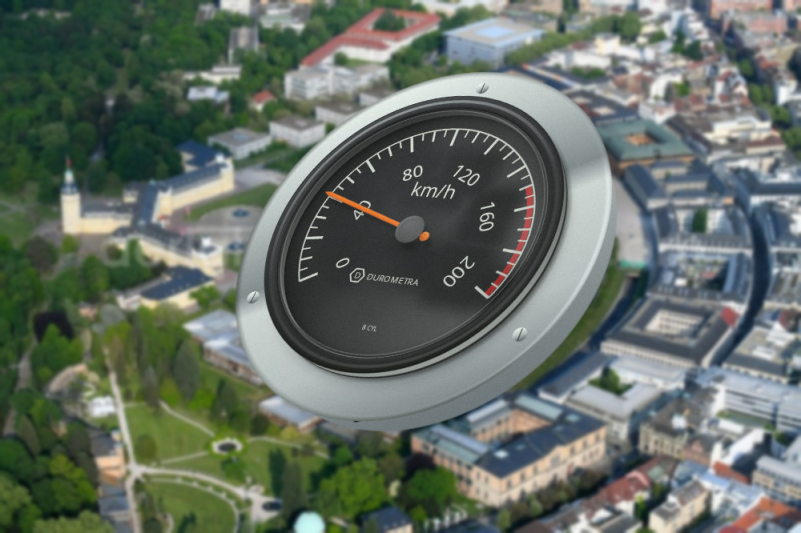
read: 40 km/h
